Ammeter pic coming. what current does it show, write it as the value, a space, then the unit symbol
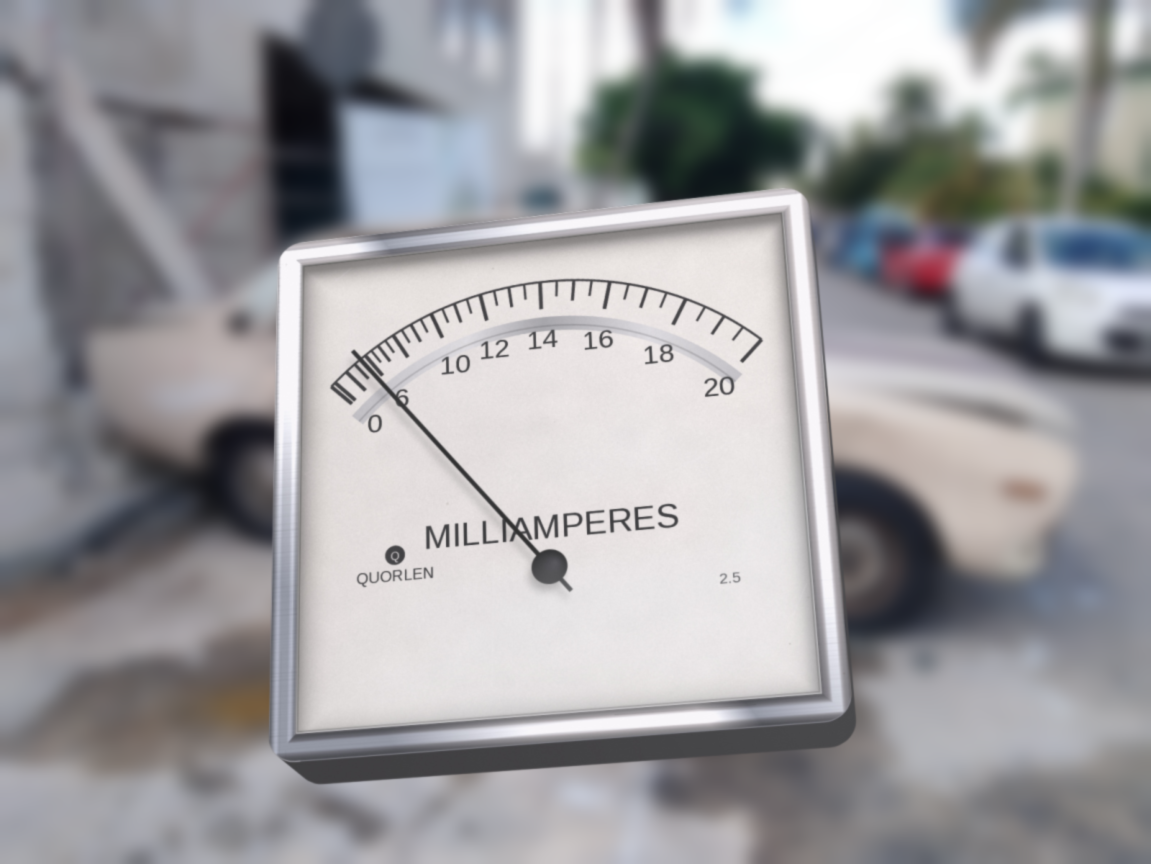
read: 5.5 mA
